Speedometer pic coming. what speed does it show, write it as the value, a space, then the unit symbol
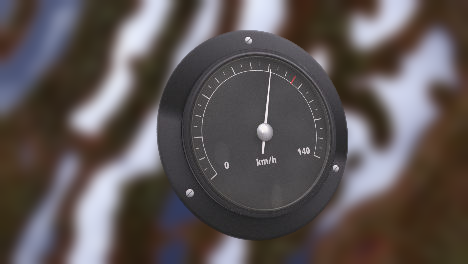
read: 80 km/h
